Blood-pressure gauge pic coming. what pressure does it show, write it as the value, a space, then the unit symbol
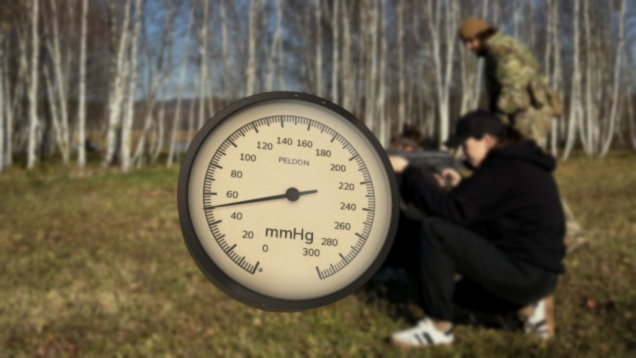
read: 50 mmHg
